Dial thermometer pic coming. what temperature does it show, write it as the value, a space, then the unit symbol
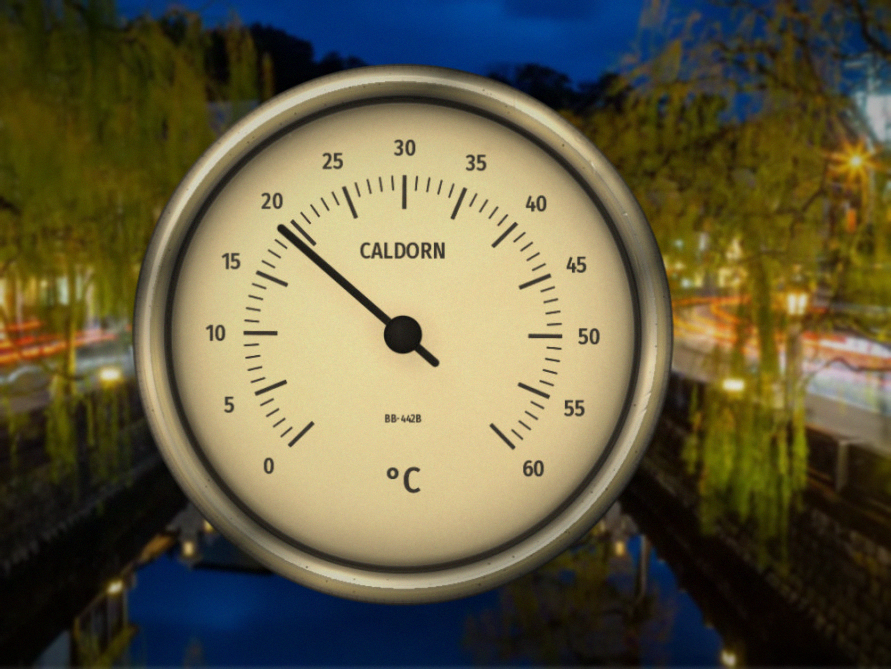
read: 19 °C
